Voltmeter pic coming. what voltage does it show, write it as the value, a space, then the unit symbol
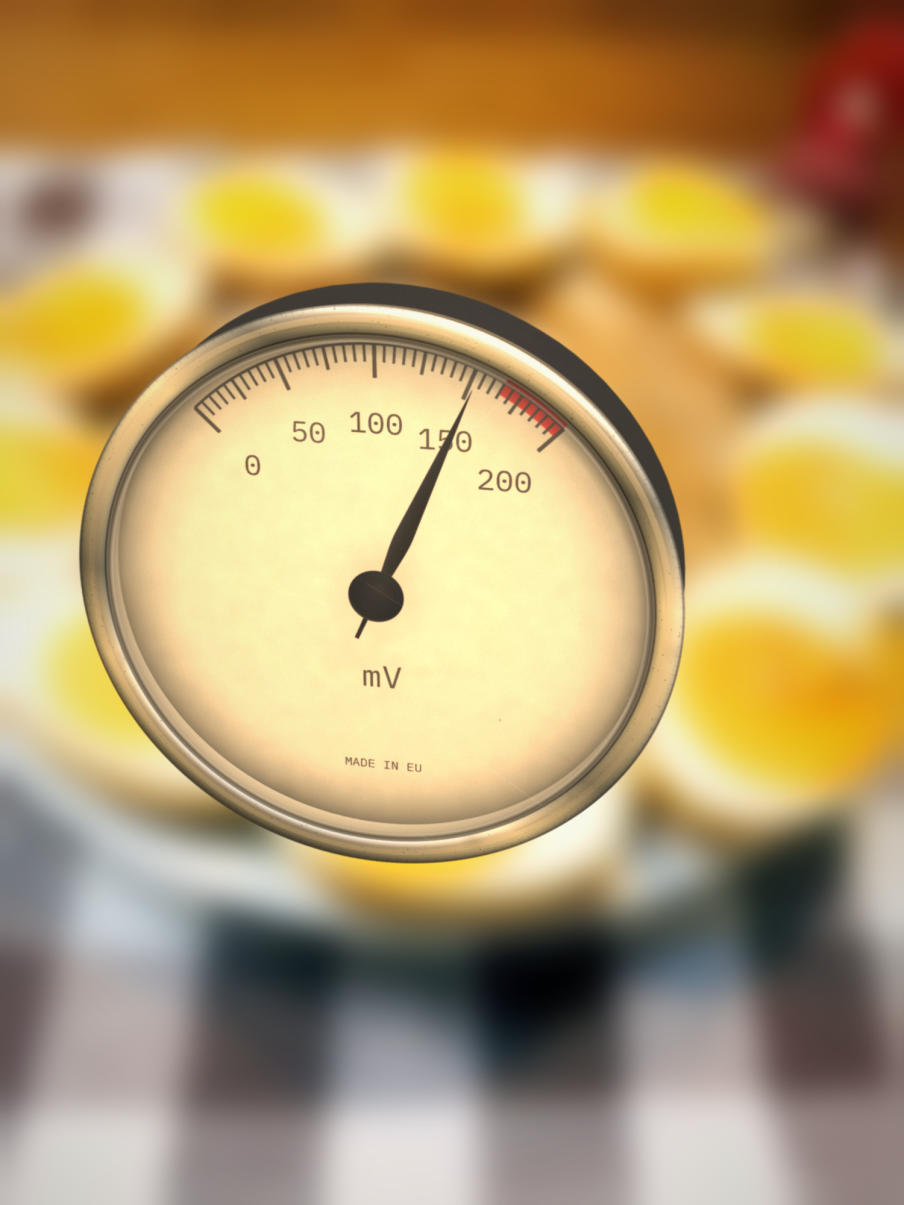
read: 152.5 mV
